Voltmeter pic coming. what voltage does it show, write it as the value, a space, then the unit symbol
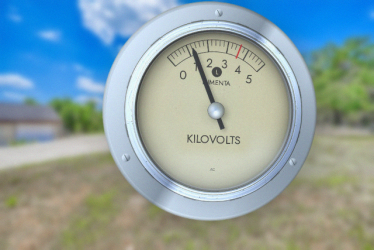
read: 1.2 kV
